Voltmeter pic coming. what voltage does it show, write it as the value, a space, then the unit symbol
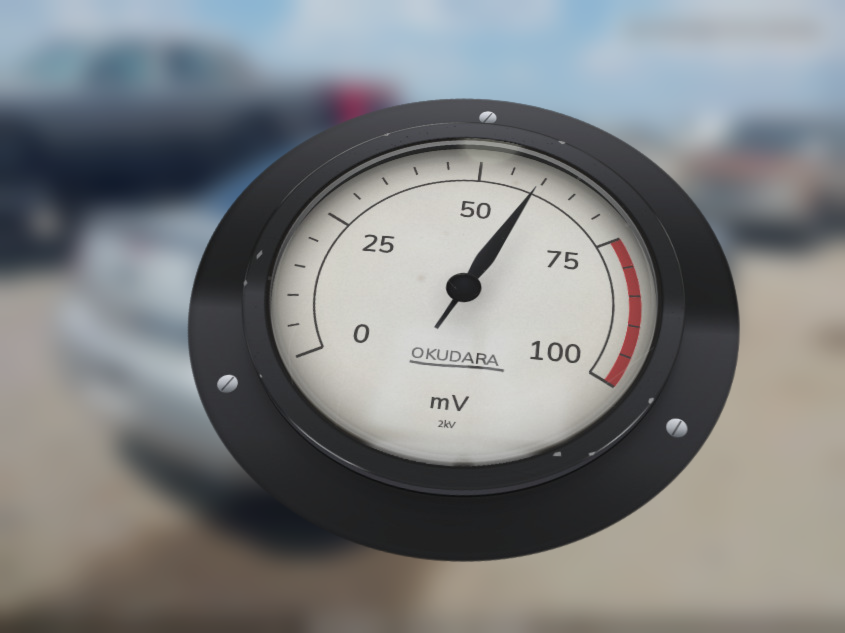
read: 60 mV
